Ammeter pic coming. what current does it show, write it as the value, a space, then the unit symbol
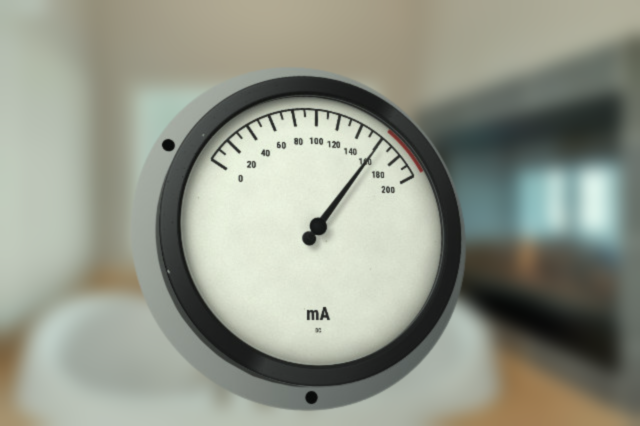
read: 160 mA
